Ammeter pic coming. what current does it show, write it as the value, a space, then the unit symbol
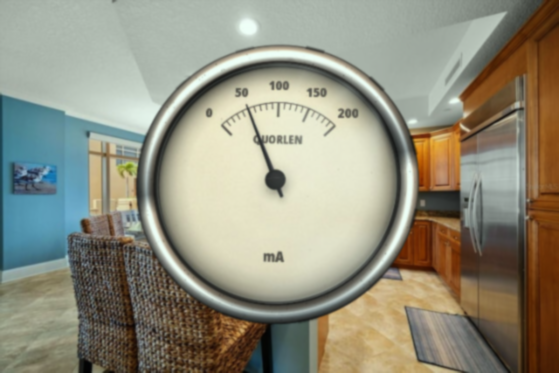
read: 50 mA
